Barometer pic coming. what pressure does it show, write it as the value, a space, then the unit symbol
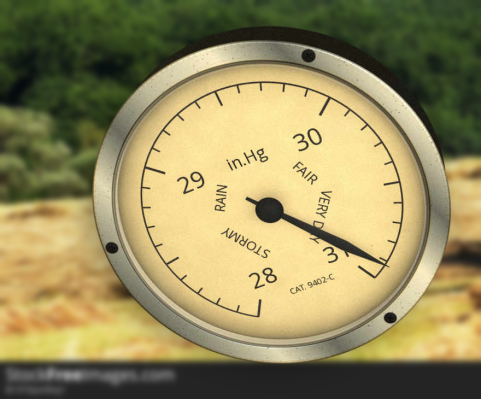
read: 30.9 inHg
